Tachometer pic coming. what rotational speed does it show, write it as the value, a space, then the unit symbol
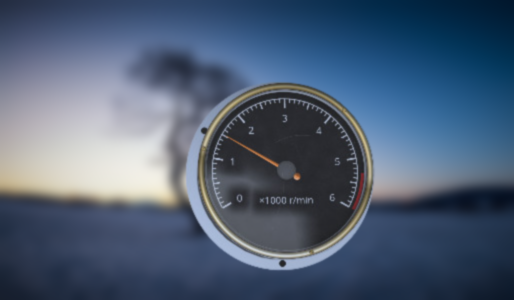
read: 1500 rpm
